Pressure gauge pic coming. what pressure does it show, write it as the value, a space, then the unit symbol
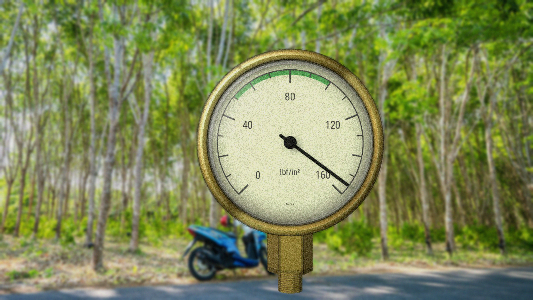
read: 155 psi
